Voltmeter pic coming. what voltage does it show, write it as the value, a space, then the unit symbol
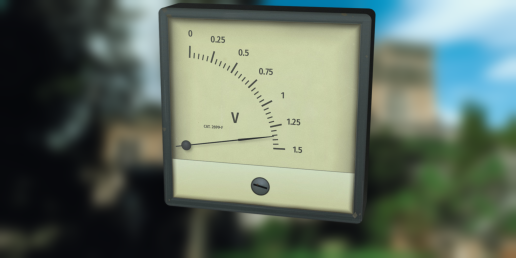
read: 1.35 V
